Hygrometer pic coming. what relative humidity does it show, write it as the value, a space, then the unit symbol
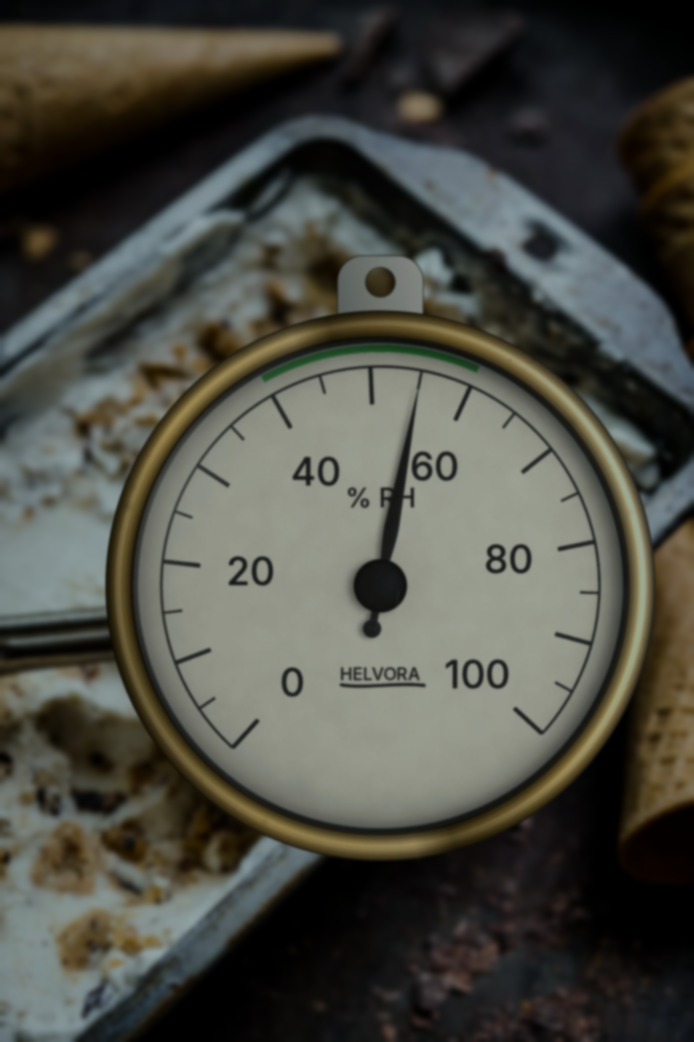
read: 55 %
